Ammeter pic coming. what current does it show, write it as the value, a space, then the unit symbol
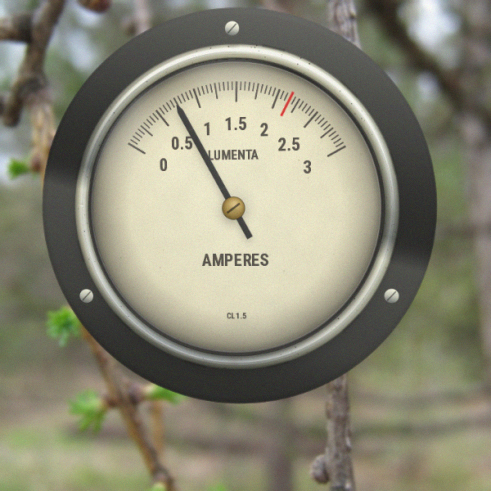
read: 0.75 A
